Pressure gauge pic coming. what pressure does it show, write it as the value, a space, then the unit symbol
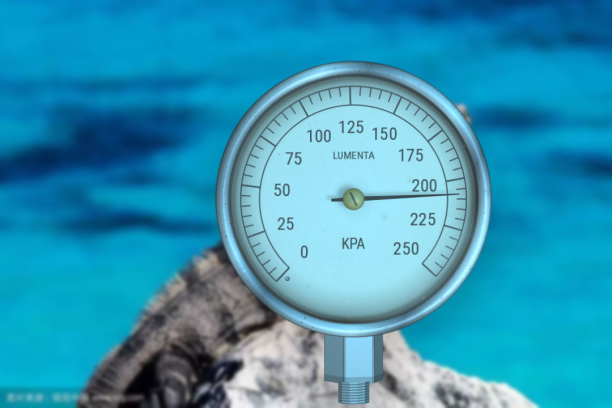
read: 207.5 kPa
